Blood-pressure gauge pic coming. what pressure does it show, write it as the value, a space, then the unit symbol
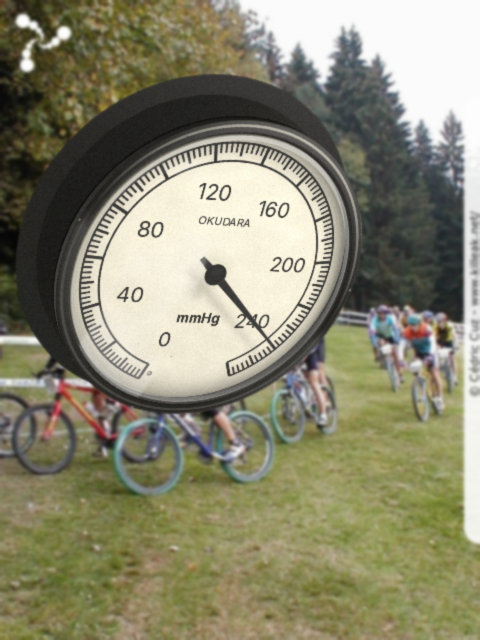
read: 240 mmHg
